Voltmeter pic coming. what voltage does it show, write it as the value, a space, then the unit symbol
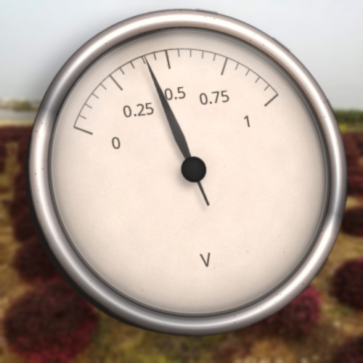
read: 0.4 V
